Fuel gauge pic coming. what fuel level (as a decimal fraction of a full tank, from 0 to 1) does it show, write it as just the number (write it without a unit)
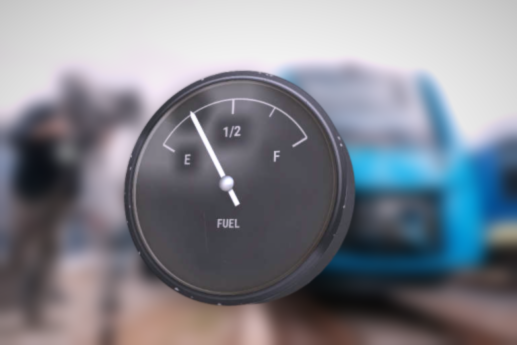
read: 0.25
